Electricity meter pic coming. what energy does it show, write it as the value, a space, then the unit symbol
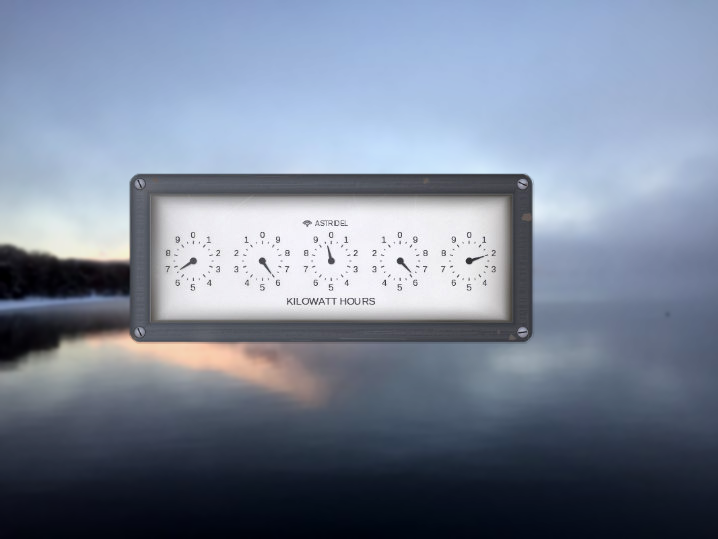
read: 65962 kWh
